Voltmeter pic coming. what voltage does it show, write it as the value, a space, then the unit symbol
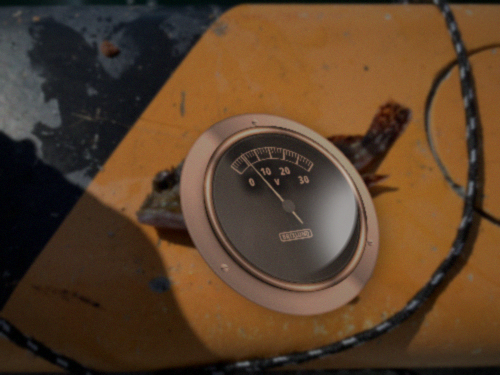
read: 5 V
